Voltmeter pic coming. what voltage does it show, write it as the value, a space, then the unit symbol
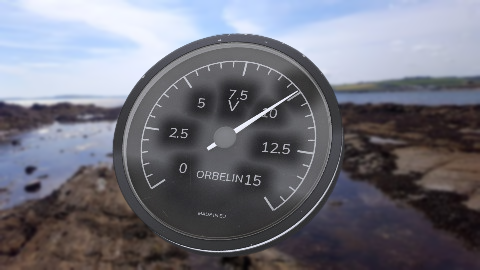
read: 10 V
